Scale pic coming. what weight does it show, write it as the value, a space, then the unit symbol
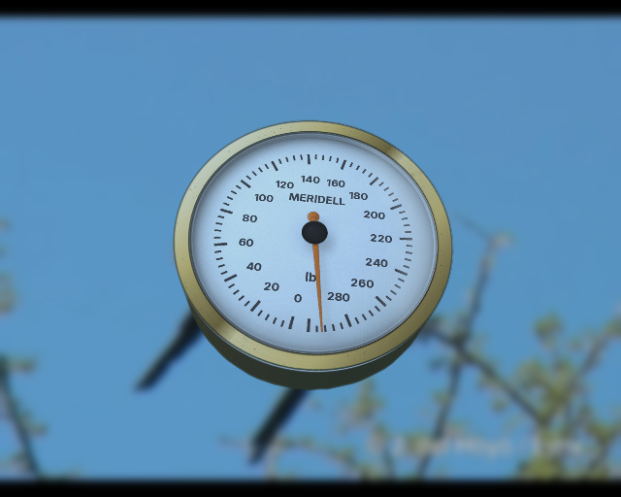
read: 294 lb
